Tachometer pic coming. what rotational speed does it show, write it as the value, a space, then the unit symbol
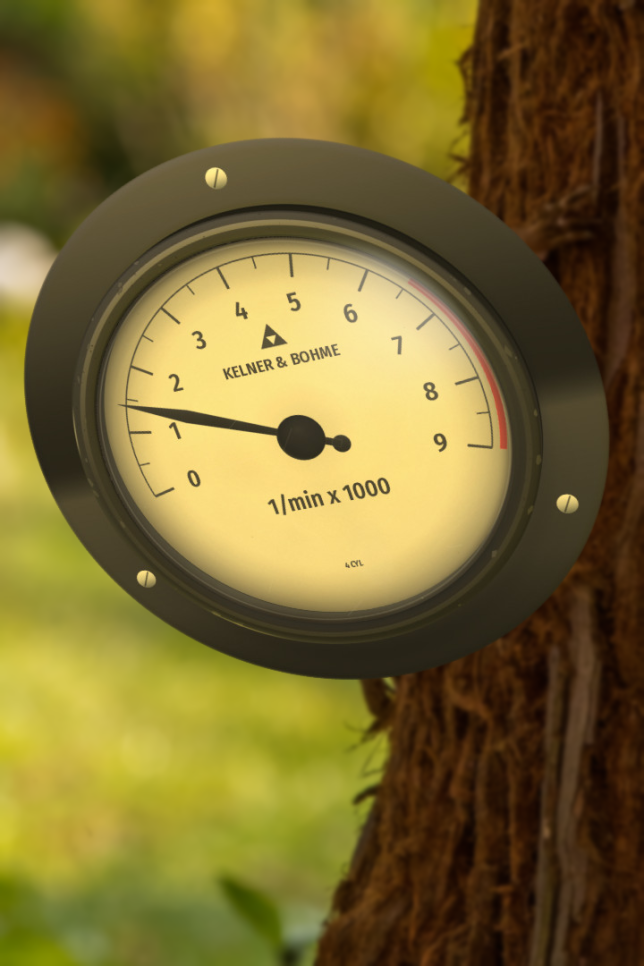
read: 1500 rpm
